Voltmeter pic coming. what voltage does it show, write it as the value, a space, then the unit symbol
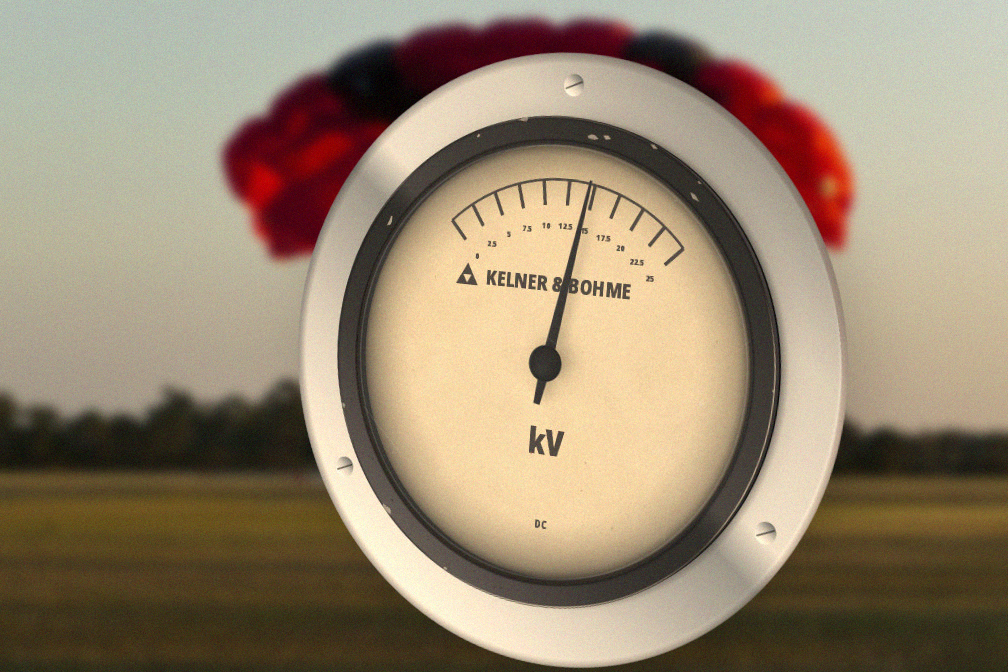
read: 15 kV
